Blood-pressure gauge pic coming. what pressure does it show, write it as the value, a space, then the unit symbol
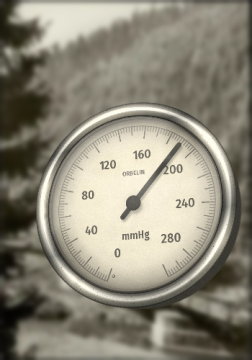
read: 190 mmHg
